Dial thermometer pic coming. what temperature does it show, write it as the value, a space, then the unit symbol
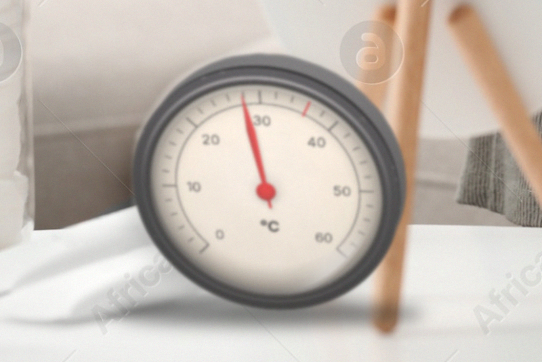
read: 28 °C
